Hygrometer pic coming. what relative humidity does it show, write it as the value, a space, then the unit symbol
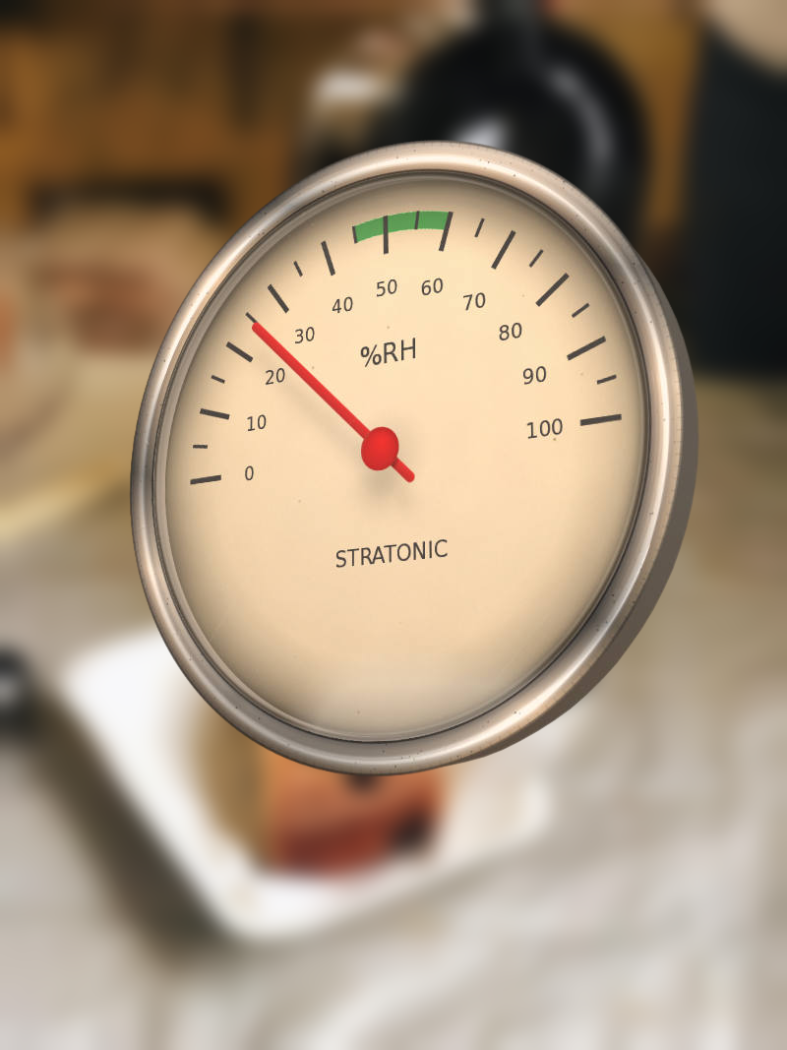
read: 25 %
